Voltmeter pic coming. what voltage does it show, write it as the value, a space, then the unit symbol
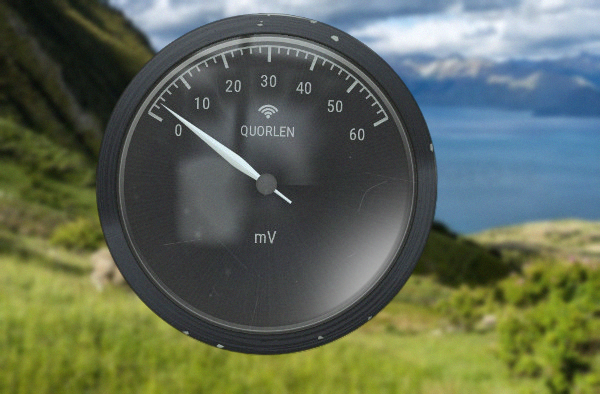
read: 3 mV
